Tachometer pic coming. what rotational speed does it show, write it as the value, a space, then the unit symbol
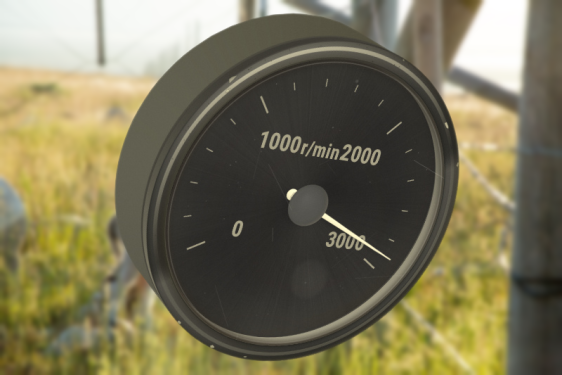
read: 2900 rpm
